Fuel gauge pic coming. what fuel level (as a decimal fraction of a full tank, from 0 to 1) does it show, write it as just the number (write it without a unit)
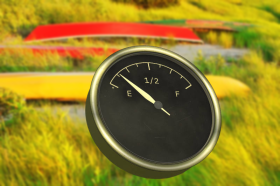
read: 0.125
